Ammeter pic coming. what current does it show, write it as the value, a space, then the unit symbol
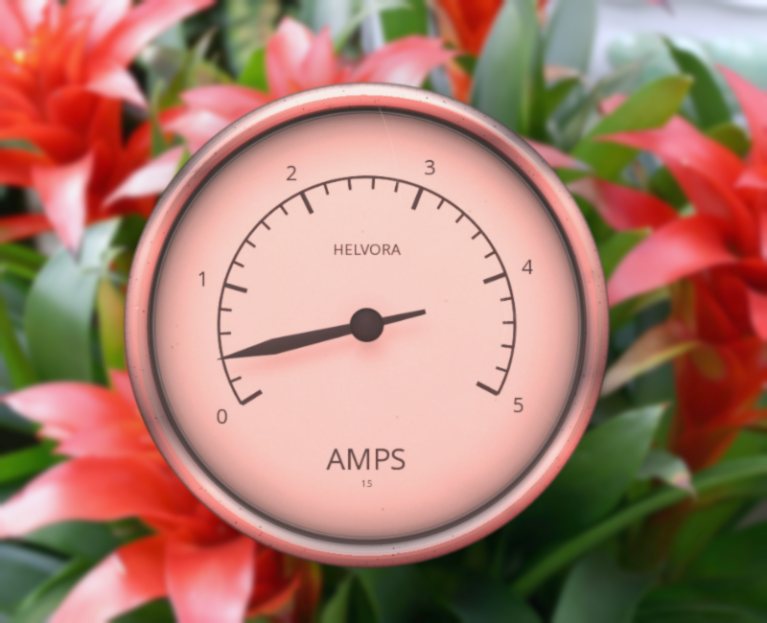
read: 0.4 A
